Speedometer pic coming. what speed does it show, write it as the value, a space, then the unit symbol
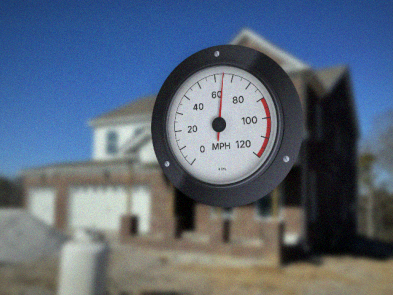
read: 65 mph
